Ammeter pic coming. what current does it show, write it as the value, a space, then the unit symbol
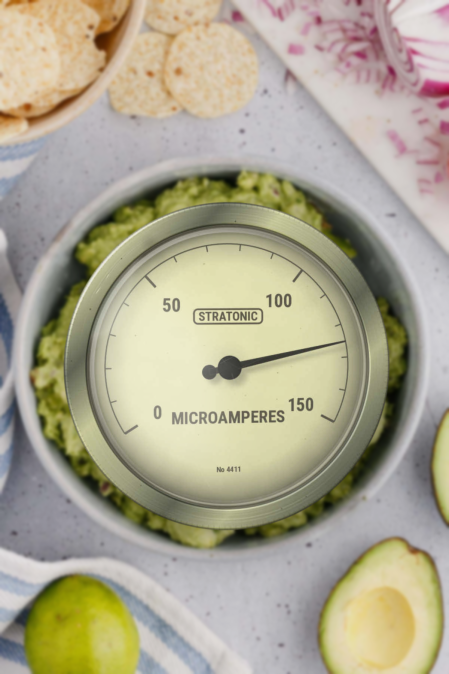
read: 125 µA
